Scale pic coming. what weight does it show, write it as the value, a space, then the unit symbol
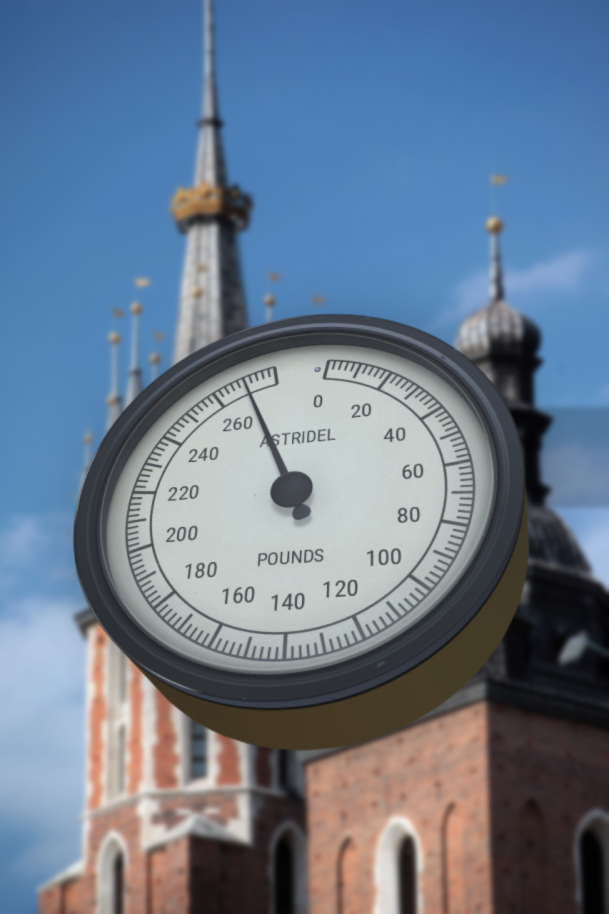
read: 270 lb
